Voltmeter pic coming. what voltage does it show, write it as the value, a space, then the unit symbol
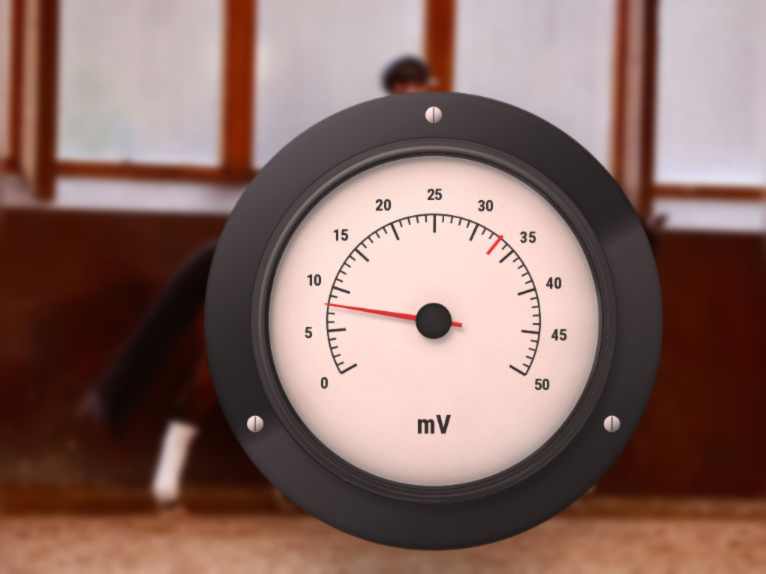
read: 8 mV
